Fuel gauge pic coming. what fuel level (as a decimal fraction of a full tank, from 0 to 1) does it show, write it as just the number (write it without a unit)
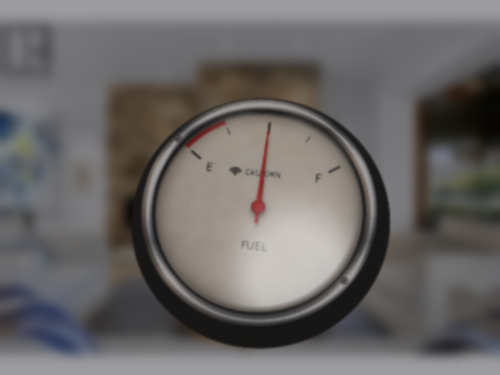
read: 0.5
